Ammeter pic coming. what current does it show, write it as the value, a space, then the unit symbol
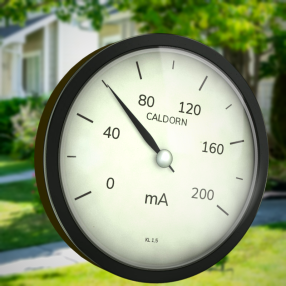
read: 60 mA
